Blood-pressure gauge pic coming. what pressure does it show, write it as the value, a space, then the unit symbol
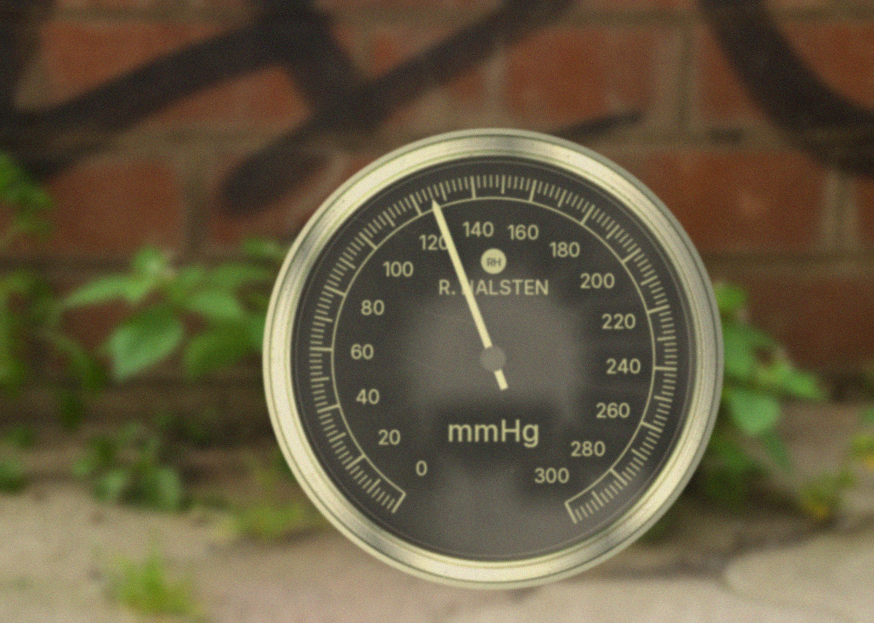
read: 126 mmHg
